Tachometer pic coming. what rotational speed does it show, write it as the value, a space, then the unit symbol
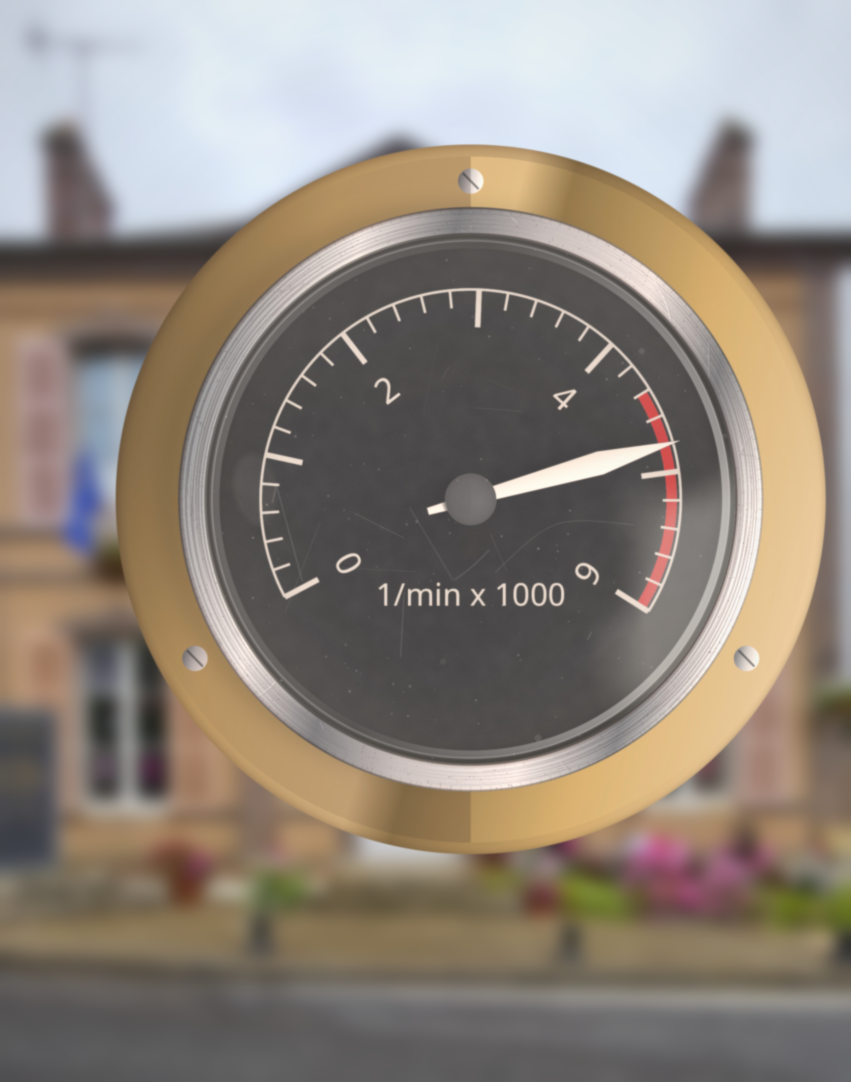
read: 4800 rpm
